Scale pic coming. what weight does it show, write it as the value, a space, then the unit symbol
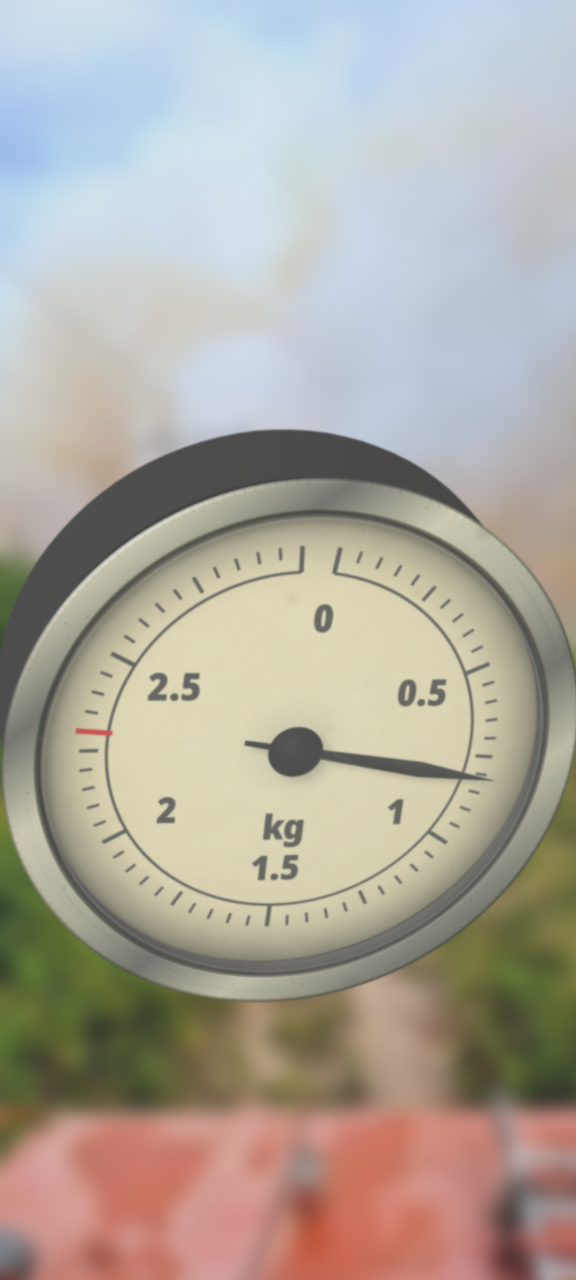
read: 0.8 kg
